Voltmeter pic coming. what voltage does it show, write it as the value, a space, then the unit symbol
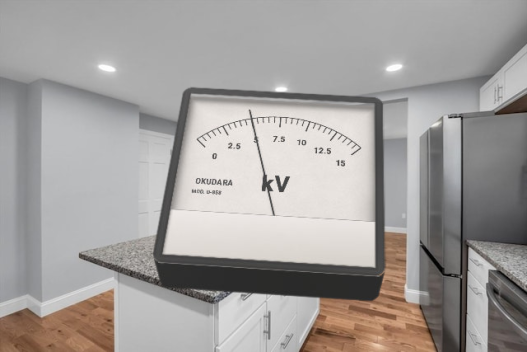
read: 5 kV
